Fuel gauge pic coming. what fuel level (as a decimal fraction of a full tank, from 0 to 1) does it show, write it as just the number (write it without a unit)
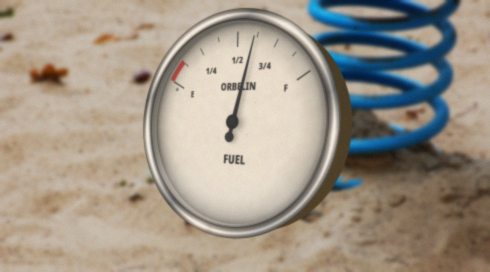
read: 0.625
